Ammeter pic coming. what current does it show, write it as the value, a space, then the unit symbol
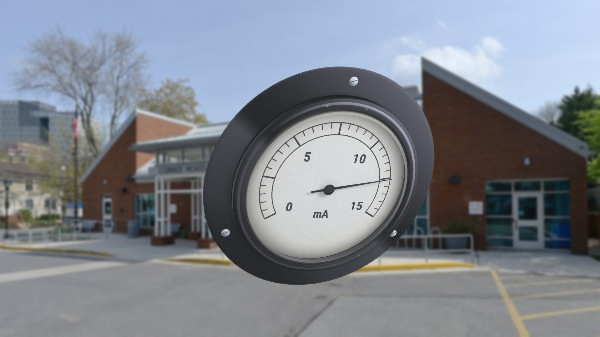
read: 12.5 mA
